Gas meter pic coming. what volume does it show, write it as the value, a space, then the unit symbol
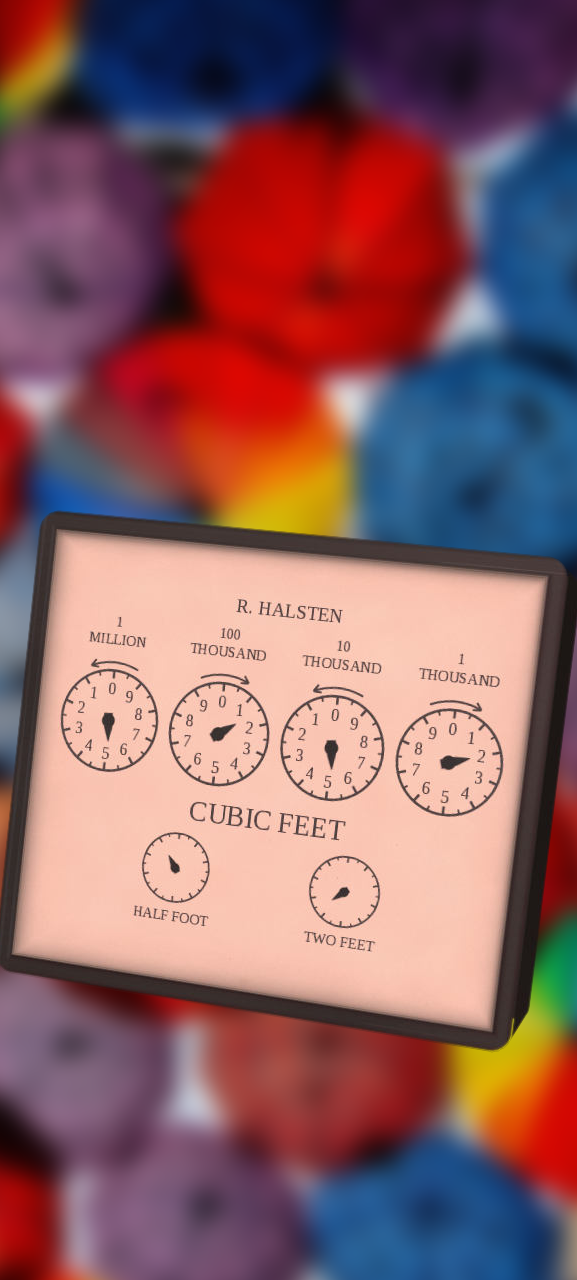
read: 515200 ft³
